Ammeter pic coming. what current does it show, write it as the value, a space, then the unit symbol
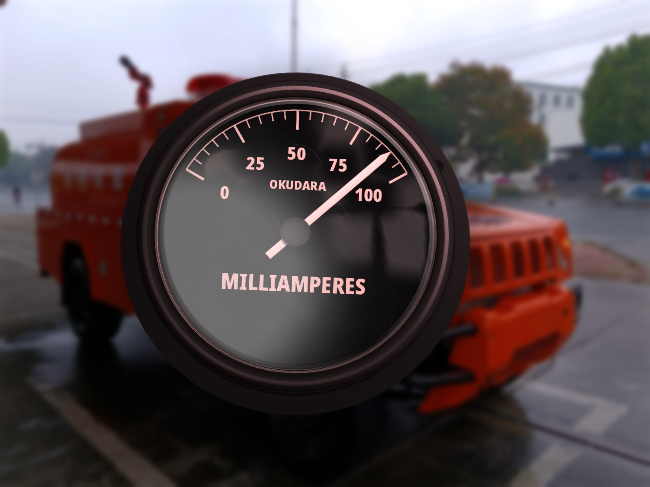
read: 90 mA
